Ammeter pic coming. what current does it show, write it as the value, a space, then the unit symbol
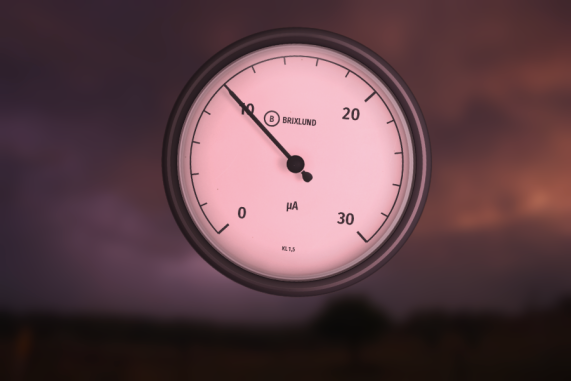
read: 10 µA
